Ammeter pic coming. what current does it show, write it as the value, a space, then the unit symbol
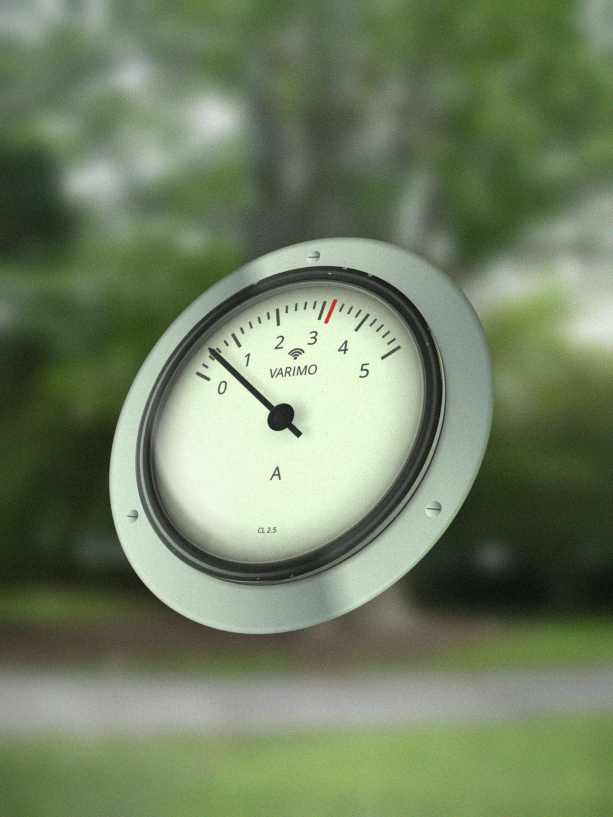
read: 0.5 A
